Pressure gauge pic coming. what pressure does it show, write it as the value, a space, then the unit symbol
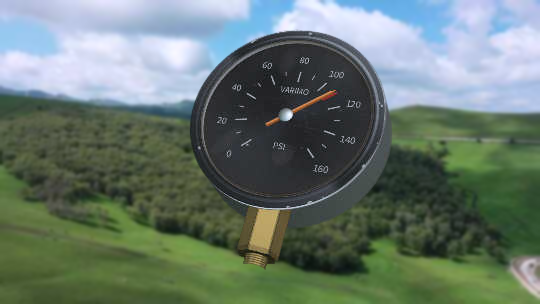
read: 110 psi
